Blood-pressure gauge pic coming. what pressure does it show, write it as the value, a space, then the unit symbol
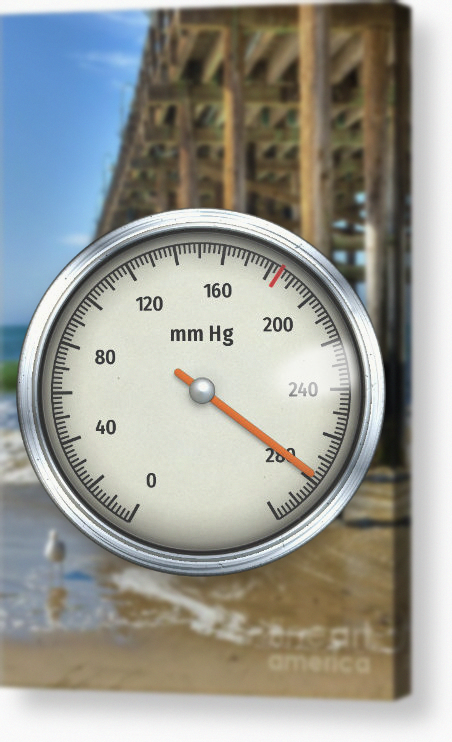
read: 278 mmHg
